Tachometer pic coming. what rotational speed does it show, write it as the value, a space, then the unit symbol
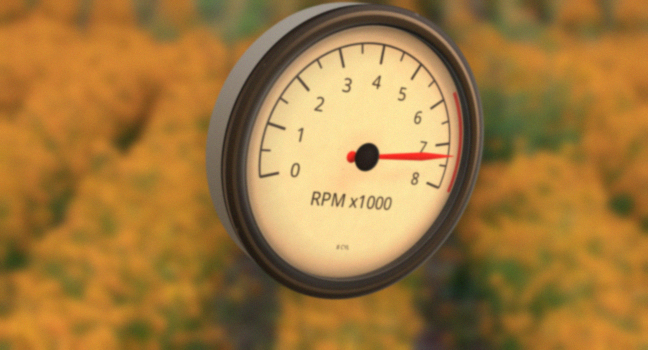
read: 7250 rpm
